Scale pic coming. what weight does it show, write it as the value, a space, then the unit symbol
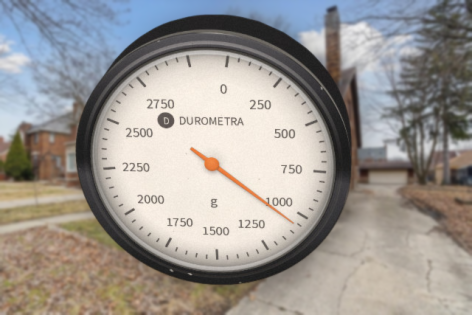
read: 1050 g
